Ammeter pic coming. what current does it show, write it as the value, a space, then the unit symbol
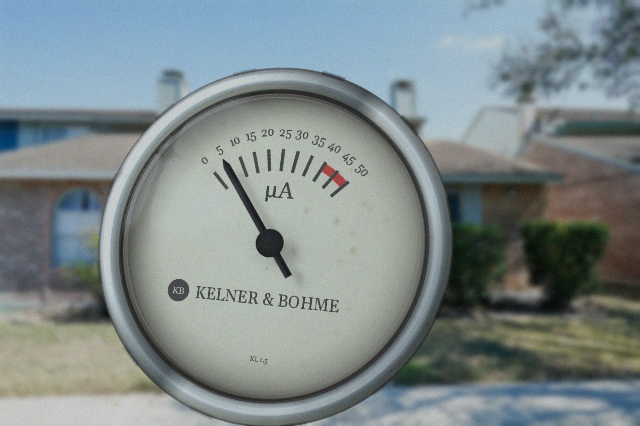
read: 5 µA
